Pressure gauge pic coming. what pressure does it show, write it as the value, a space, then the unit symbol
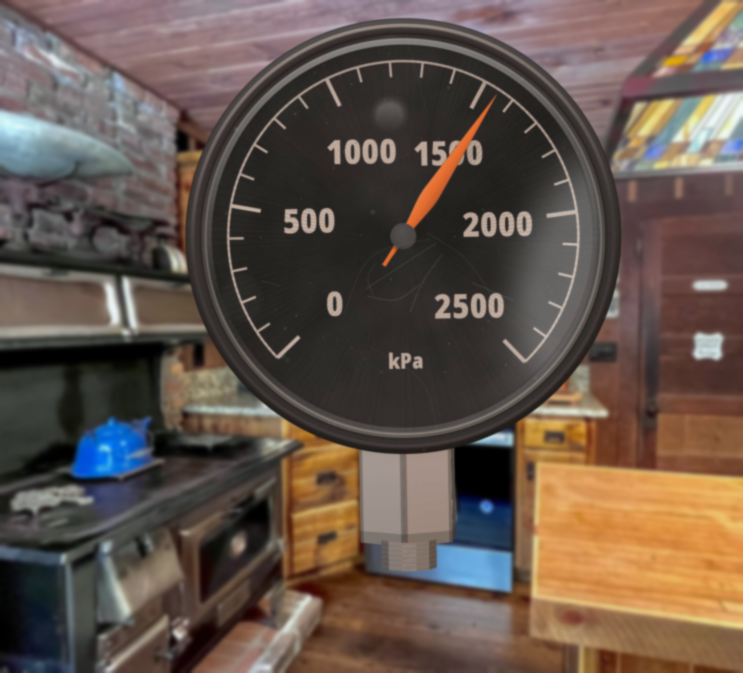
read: 1550 kPa
